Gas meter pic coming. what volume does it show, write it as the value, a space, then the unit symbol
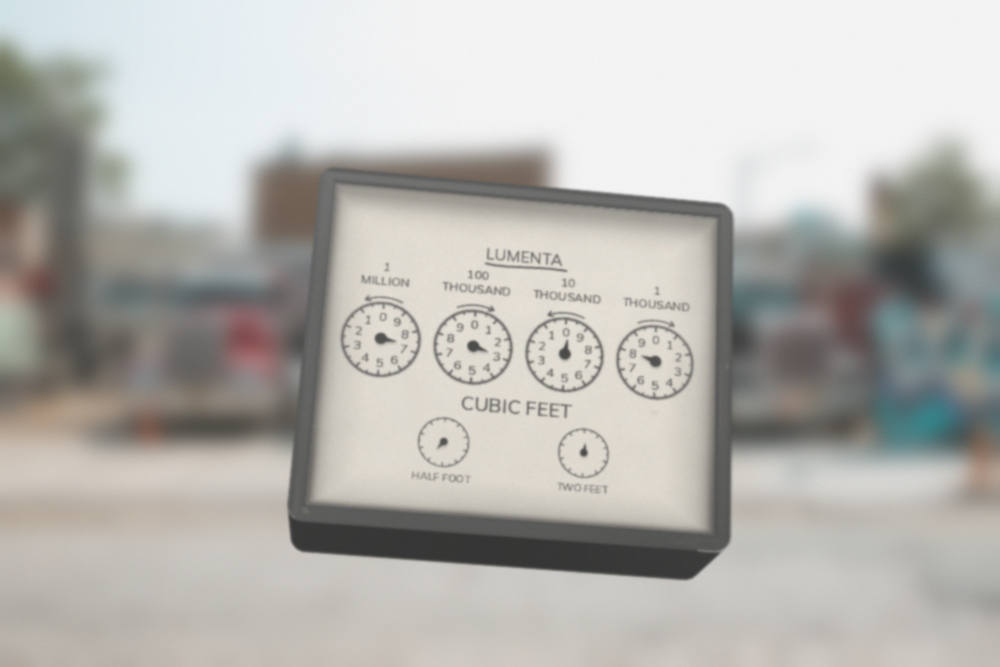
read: 729800 ft³
